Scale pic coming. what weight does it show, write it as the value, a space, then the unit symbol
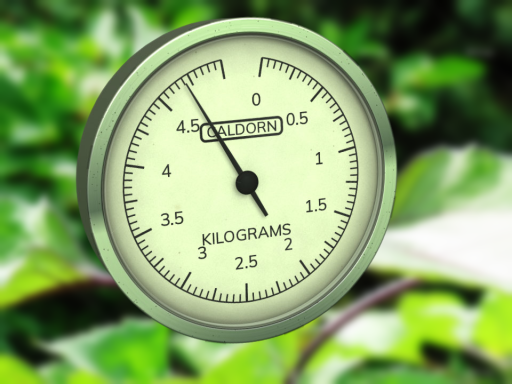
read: 4.7 kg
